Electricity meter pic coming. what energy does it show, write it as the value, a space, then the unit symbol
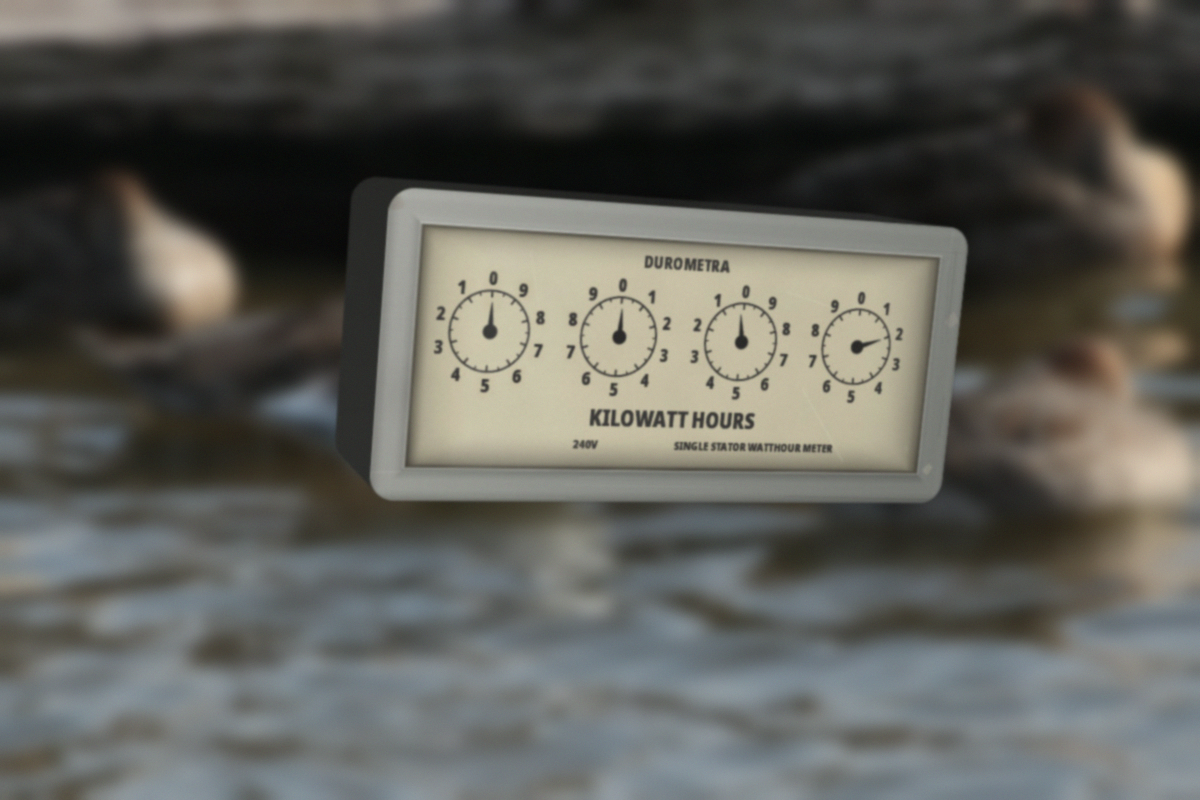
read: 2 kWh
